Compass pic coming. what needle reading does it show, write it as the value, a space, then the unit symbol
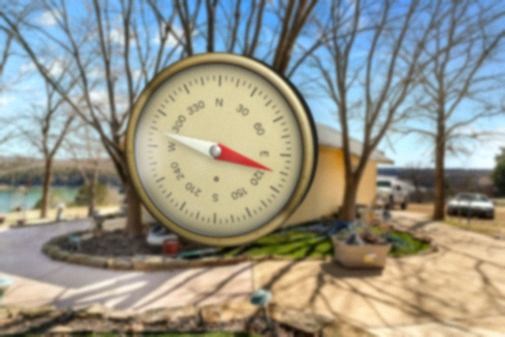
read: 105 °
